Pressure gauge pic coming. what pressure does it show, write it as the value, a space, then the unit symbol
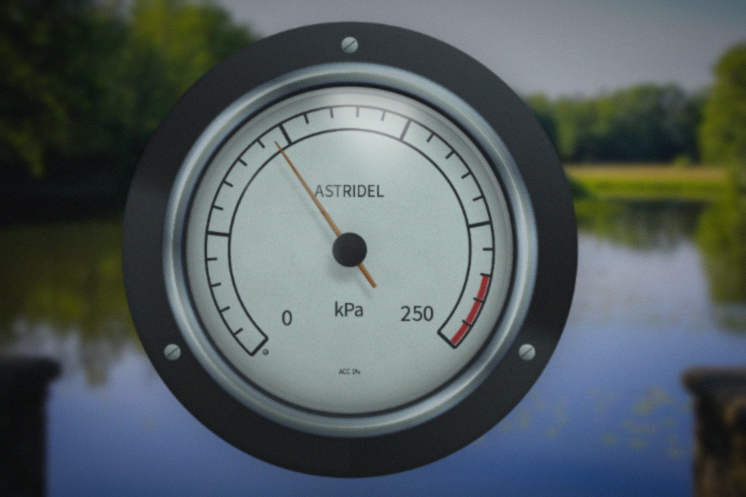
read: 95 kPa
